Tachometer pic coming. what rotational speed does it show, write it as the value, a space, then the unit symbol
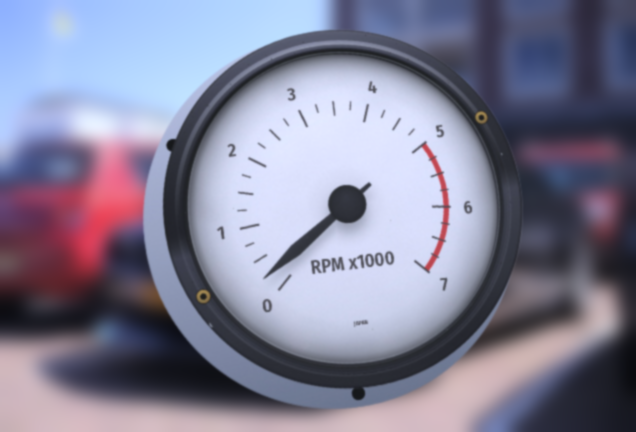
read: 250 rpm
